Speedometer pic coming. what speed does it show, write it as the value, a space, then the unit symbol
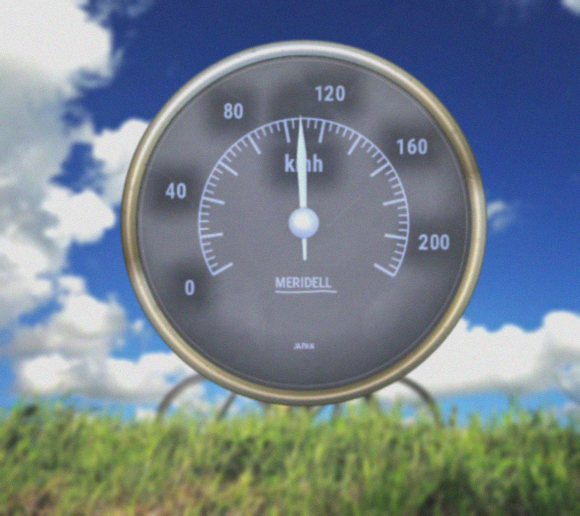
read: 108 km/h
